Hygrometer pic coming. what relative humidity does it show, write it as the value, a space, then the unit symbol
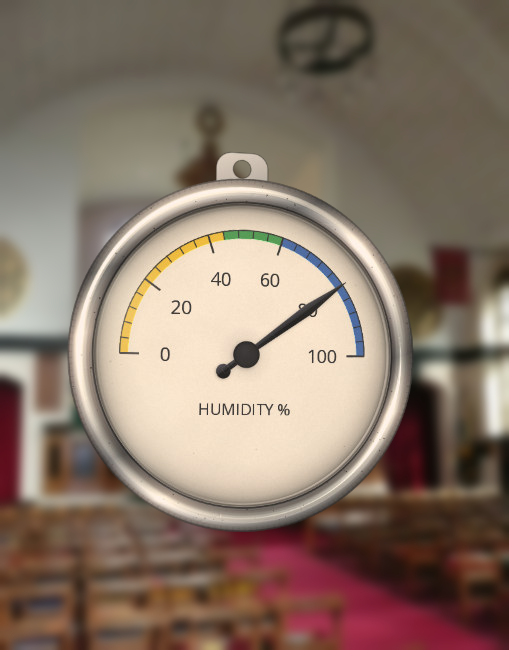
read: 80 %
